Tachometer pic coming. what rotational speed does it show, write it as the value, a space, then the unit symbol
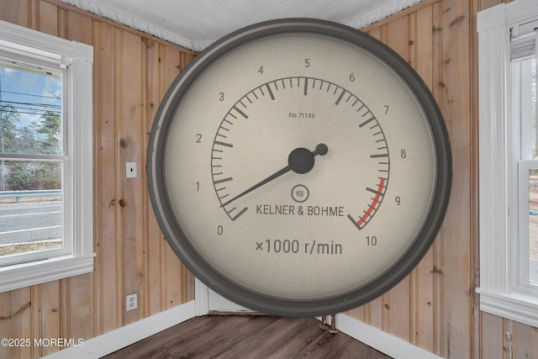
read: 400 rpm
